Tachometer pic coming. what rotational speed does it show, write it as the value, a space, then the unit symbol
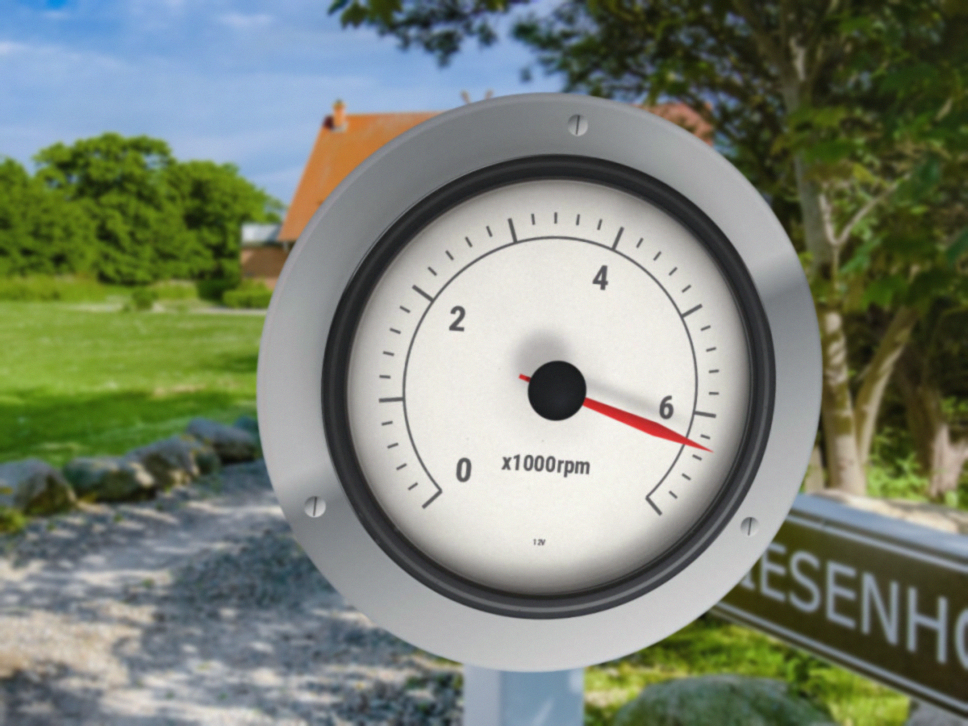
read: 6300 rpm
